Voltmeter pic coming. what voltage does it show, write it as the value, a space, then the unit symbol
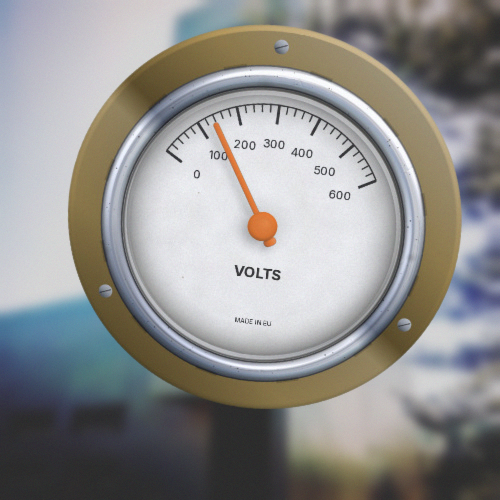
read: 140 V
